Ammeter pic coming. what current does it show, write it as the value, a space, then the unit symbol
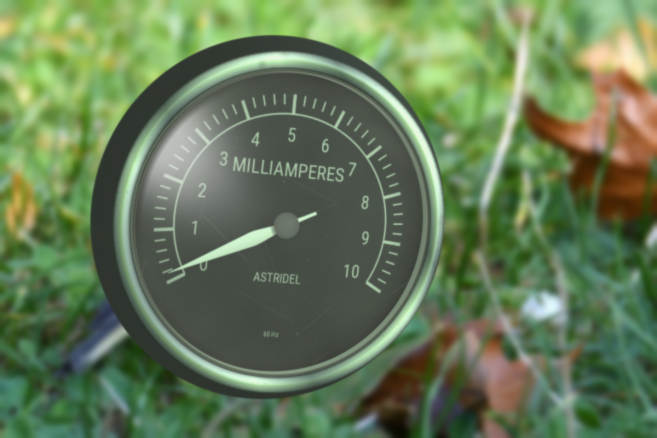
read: 0.2 mA
